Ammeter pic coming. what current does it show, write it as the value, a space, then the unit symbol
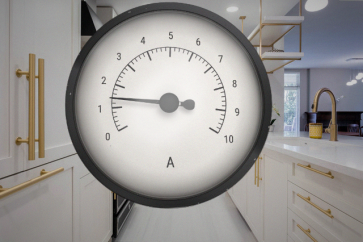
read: 1.4 A
